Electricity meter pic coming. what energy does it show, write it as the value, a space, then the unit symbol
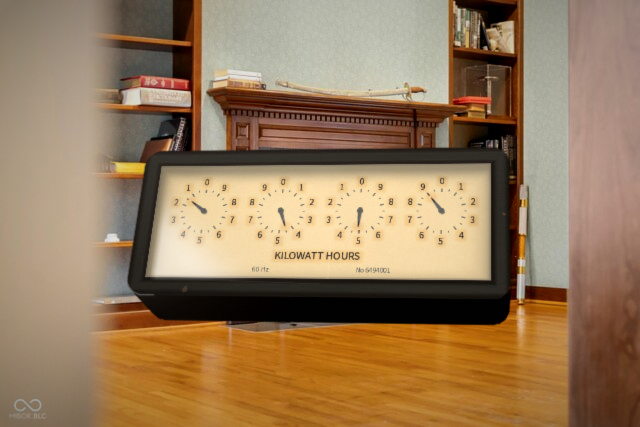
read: 1449 kWh
